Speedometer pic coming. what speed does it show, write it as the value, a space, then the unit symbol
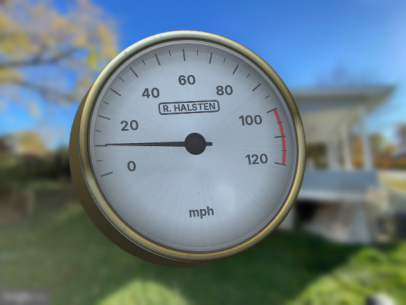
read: 10 mph
